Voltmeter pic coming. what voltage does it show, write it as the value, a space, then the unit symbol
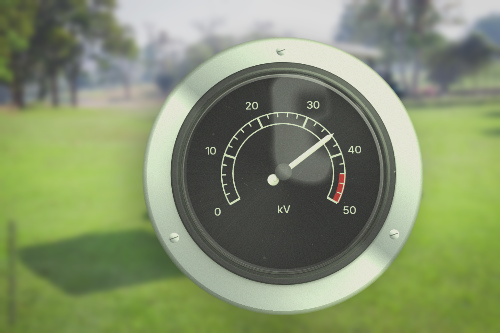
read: 36 kV
